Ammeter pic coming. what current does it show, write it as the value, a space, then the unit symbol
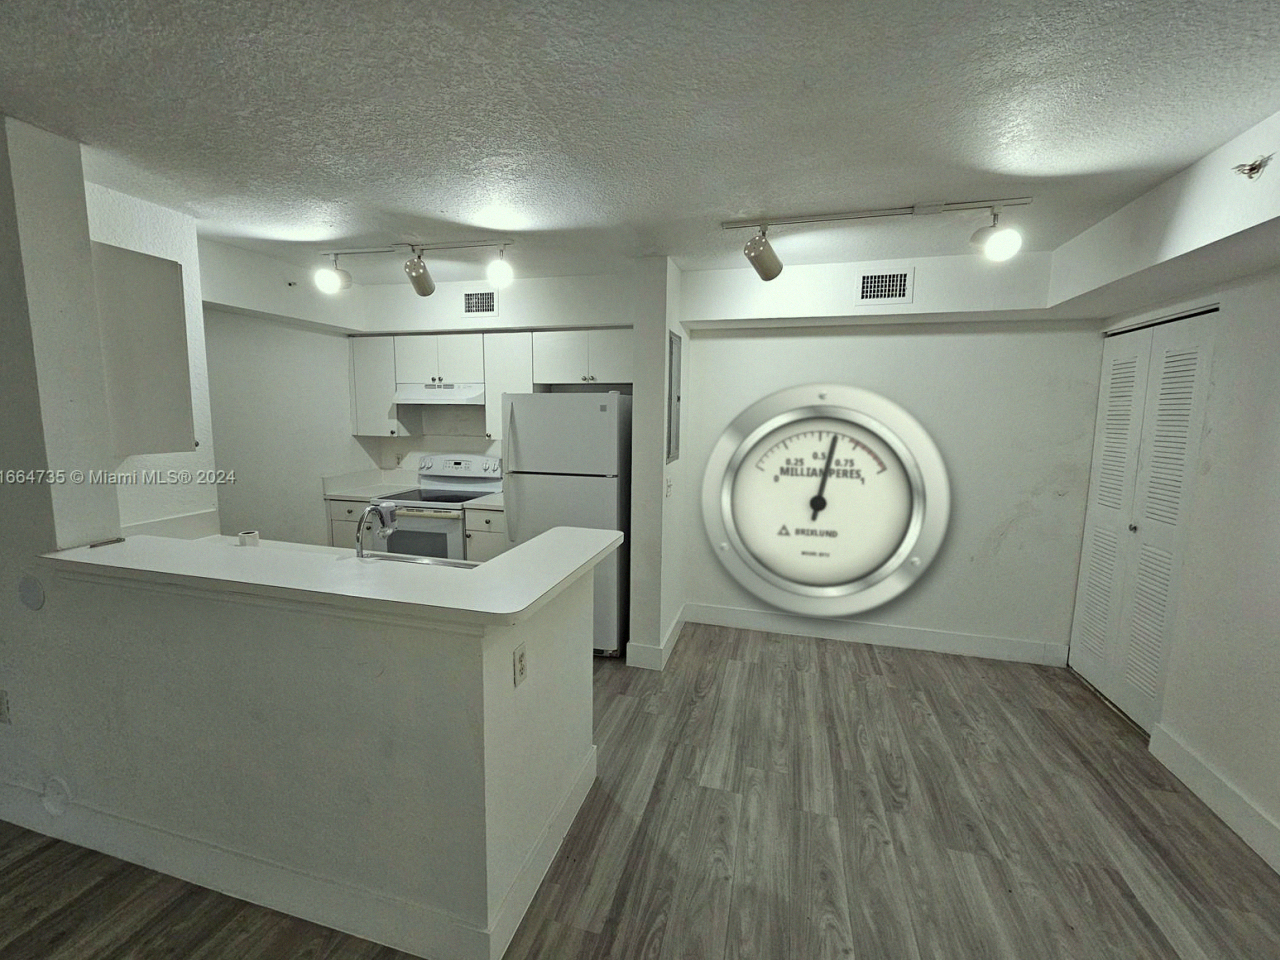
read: 0.6 mA
